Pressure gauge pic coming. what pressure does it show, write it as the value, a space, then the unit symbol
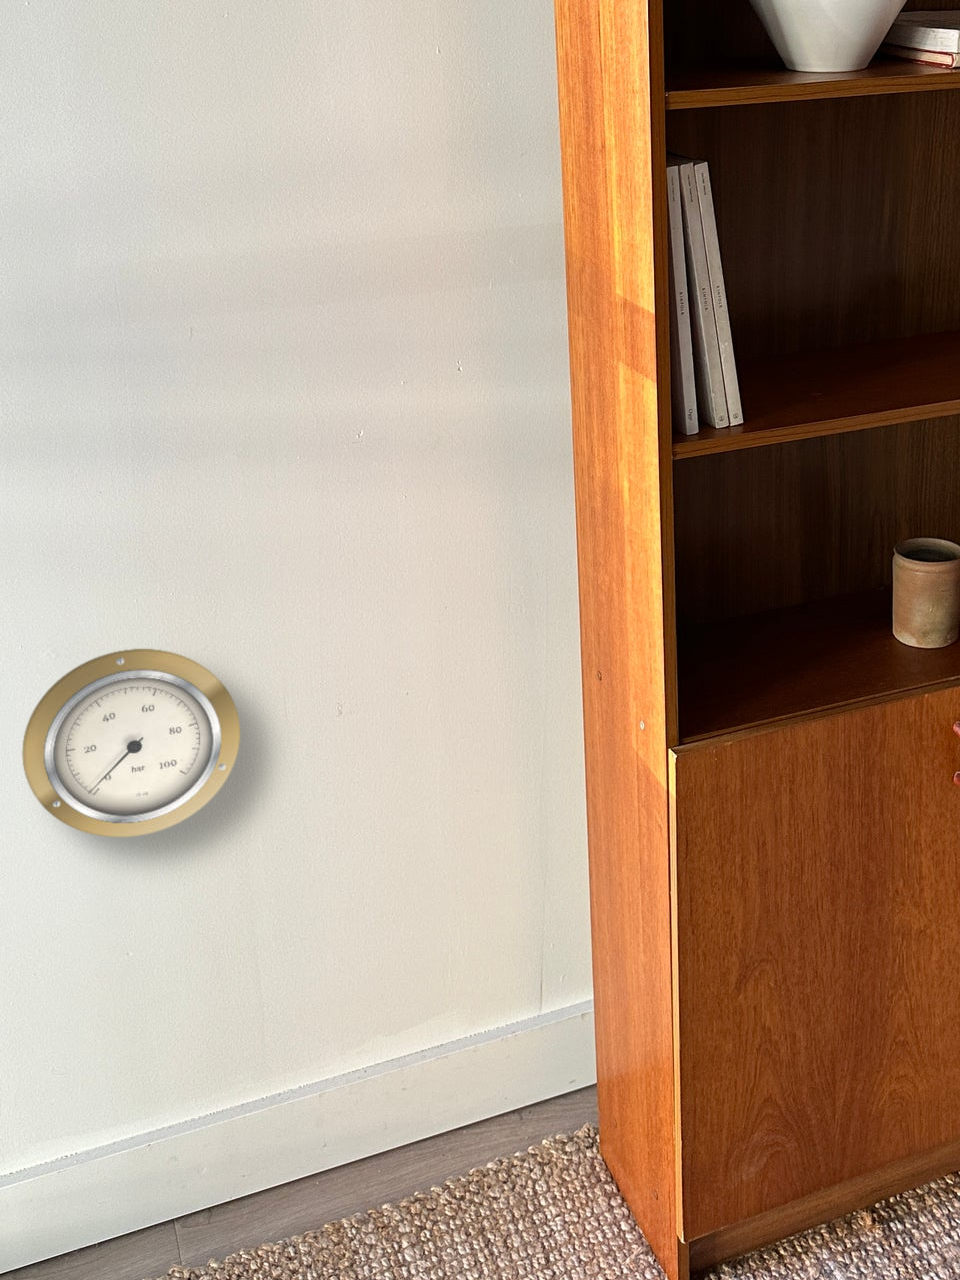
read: 2 bar
